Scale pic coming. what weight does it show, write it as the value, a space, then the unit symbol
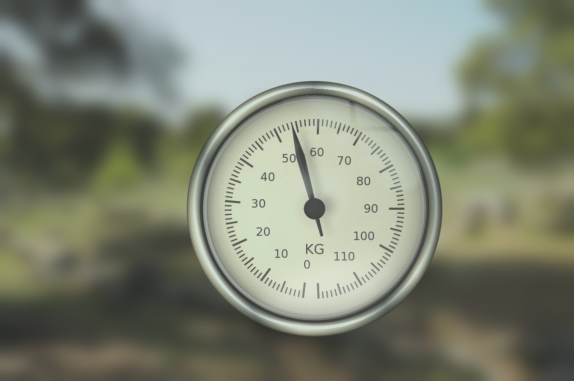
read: 54 kg
